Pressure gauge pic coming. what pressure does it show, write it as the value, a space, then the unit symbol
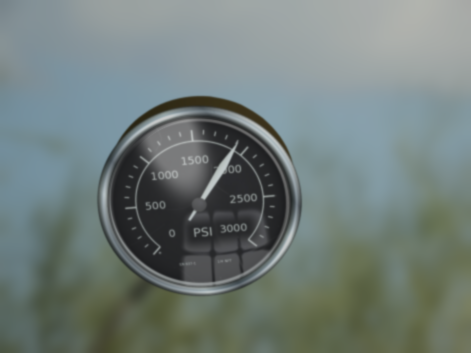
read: 1900 psi
